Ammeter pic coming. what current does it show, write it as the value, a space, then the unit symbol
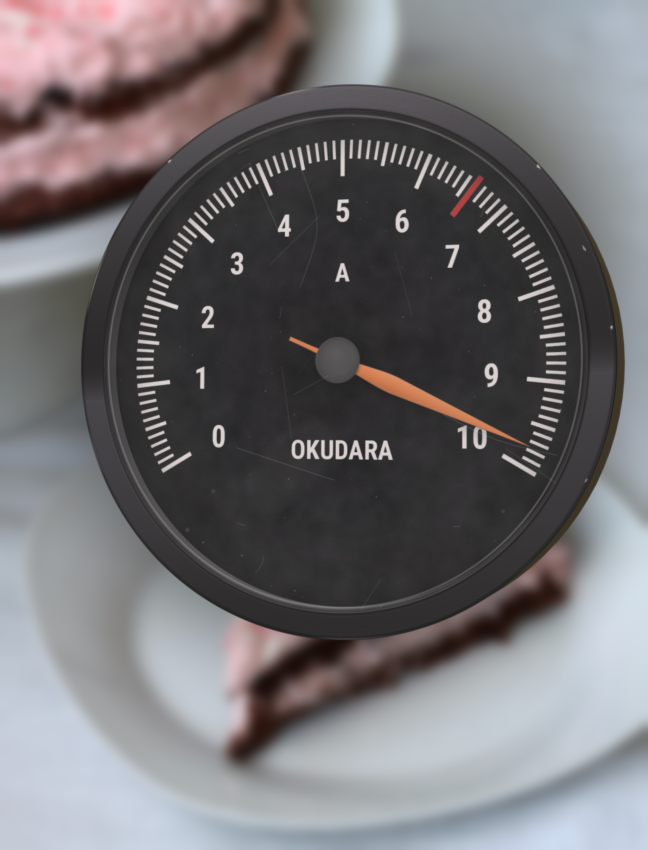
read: 9.75 A
